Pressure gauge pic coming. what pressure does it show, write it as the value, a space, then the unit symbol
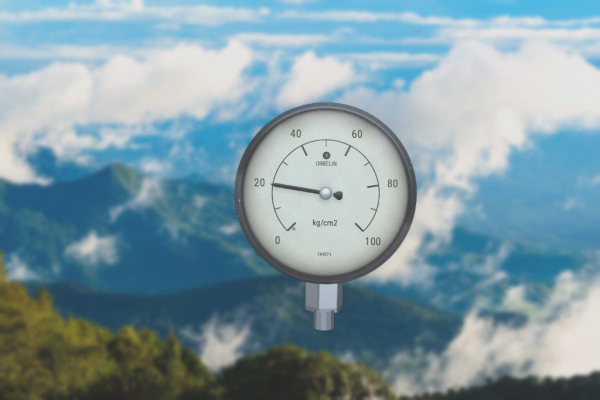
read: 20 kg/cm²
